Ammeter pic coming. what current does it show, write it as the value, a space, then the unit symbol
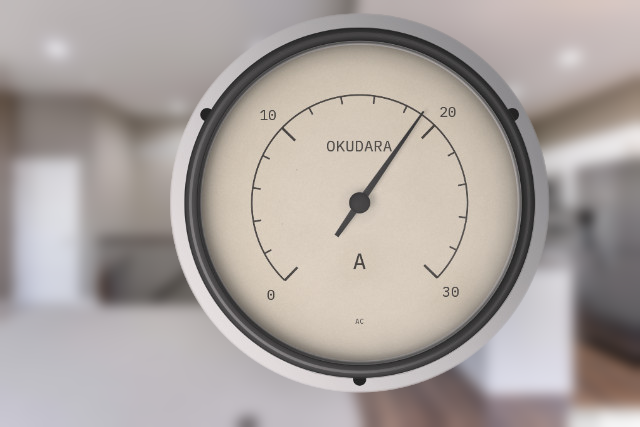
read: 19 A
